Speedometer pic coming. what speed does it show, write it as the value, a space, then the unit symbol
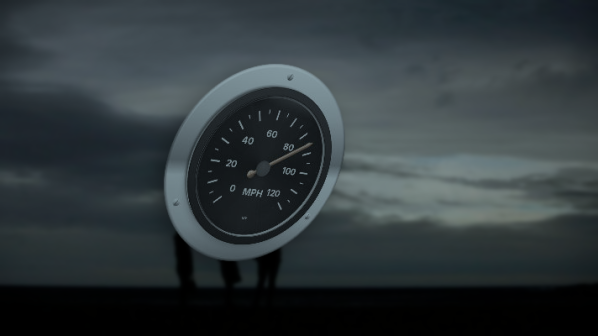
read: 85 mph
